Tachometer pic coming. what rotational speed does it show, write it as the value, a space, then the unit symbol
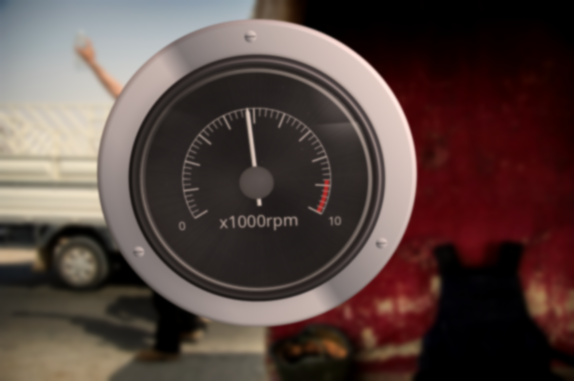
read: 4800 rpm
